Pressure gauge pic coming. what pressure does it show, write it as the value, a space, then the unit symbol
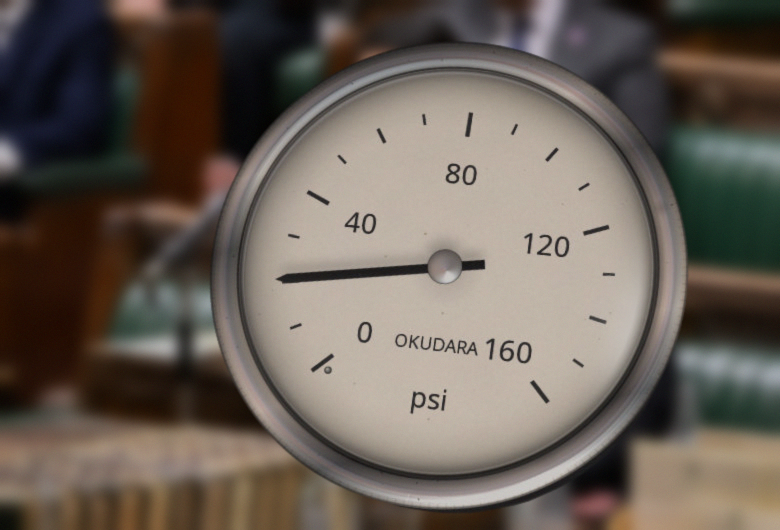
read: 20 psi
